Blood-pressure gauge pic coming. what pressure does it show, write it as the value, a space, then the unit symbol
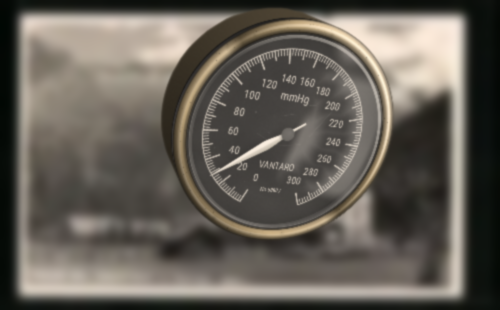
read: 30 mmHg
